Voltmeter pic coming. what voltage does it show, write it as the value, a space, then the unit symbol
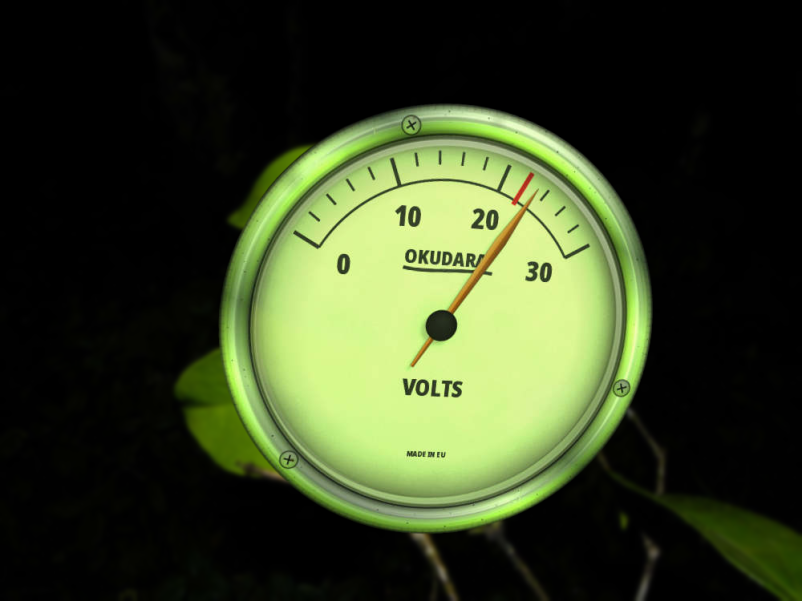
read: 23 V
